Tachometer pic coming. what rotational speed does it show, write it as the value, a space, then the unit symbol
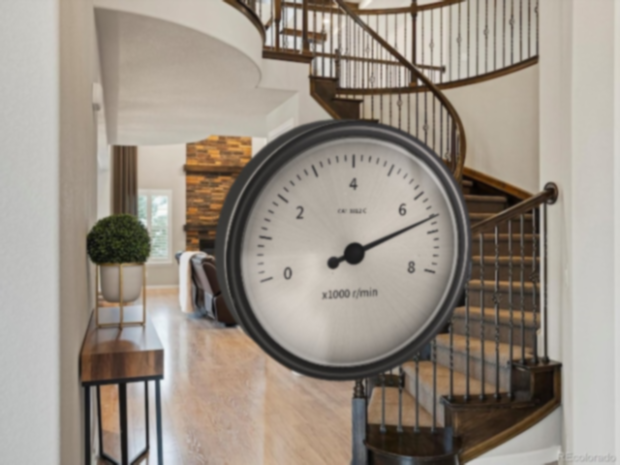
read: 6600 rpm
